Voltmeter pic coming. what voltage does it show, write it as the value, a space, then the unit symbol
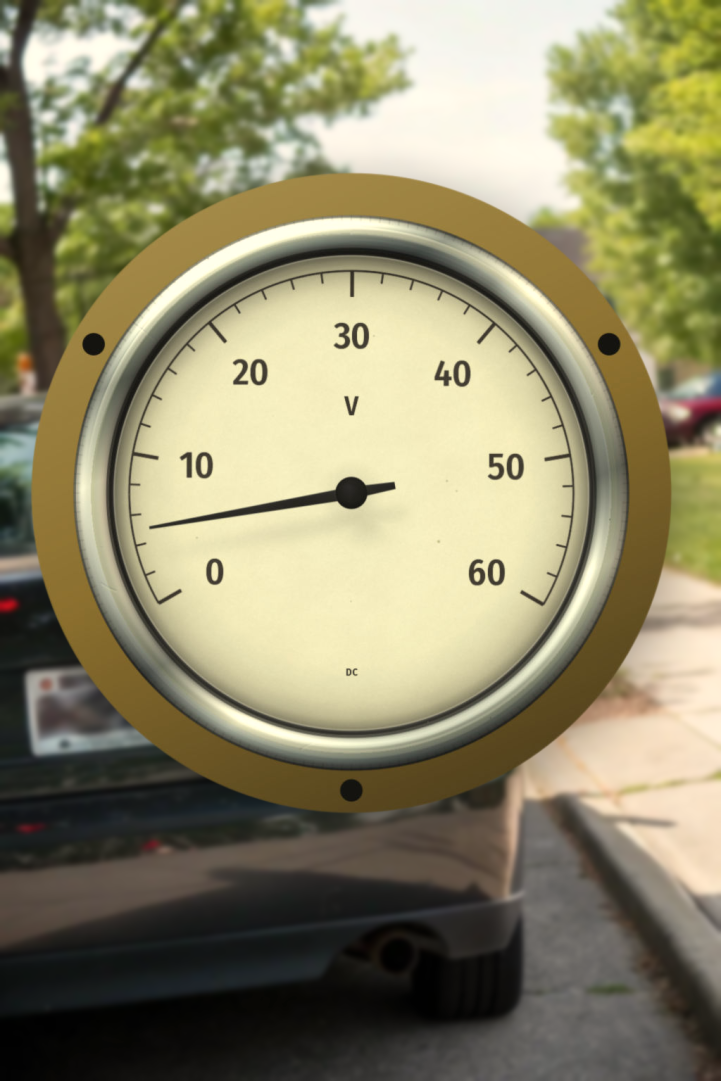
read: 5 V
